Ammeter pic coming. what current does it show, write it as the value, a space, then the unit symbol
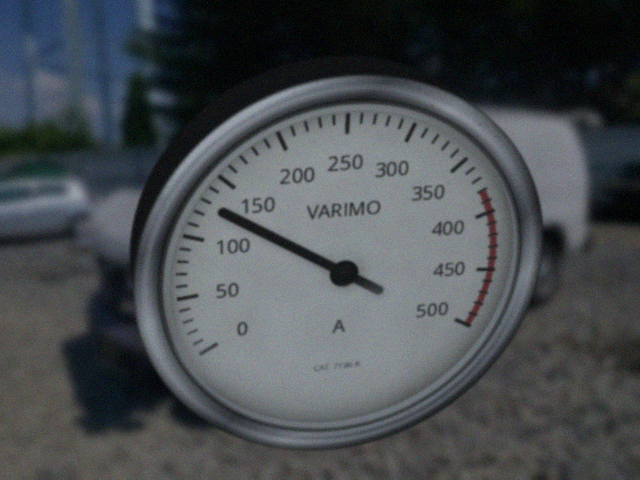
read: 130 A
